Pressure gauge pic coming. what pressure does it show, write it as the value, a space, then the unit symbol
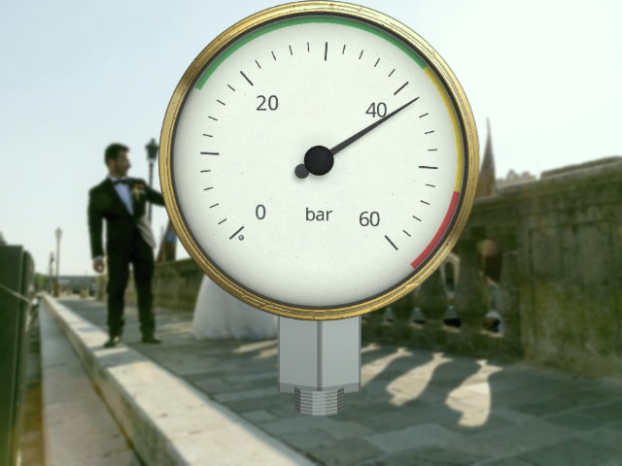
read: 42 bar
